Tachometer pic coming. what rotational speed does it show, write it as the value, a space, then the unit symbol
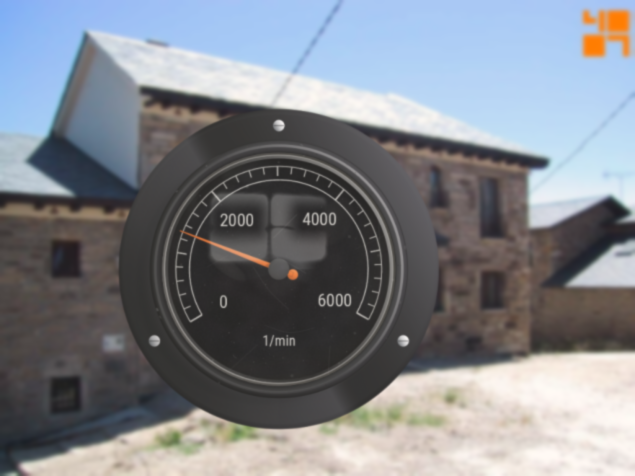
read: 1300 rpm
